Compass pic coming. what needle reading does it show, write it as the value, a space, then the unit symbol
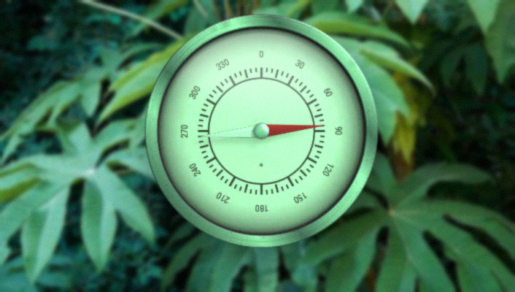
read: 85 °
